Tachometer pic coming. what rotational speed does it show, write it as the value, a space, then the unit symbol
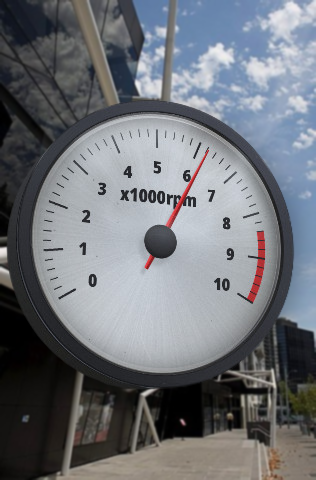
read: 6200 rpm
